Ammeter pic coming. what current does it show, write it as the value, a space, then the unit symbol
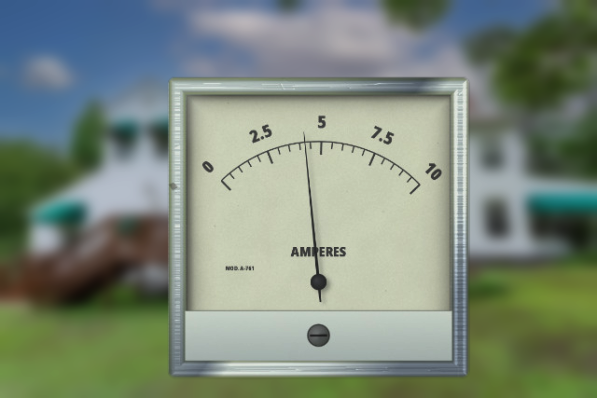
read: 4.25 A
